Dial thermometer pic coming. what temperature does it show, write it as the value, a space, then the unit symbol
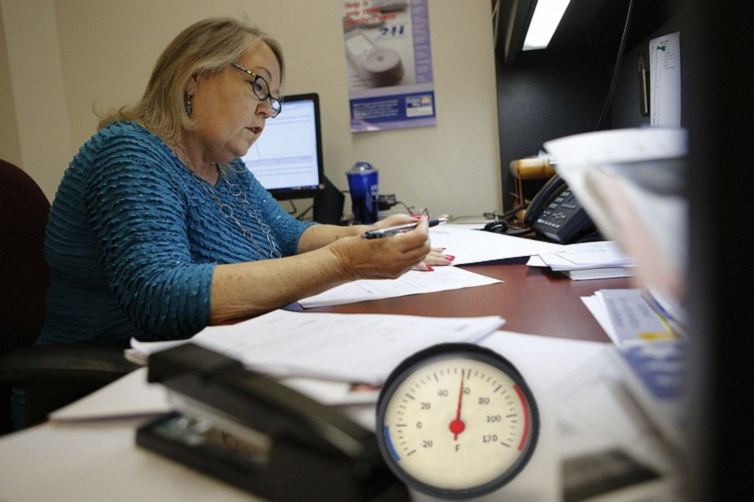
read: 56 °F
